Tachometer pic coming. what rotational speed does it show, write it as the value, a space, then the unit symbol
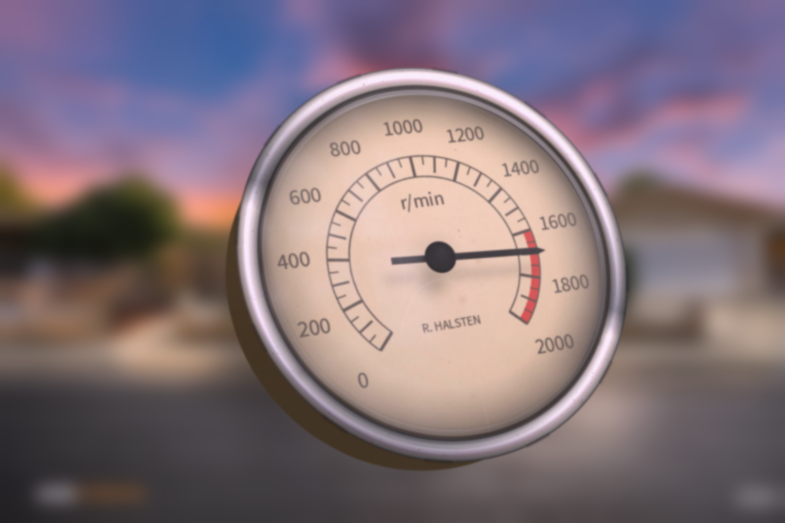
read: 1700 rpm
